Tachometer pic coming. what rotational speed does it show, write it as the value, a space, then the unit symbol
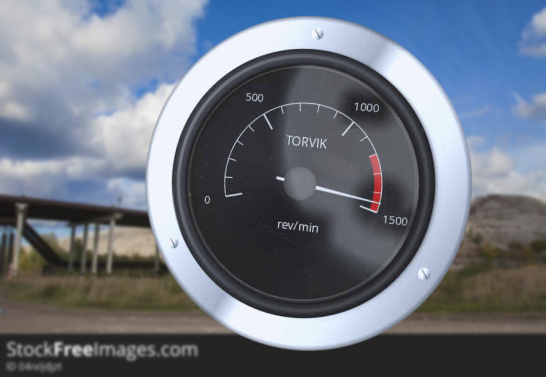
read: 1450 rpm
